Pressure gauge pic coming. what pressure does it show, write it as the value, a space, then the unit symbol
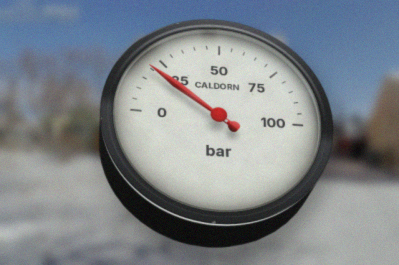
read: 20 bar
